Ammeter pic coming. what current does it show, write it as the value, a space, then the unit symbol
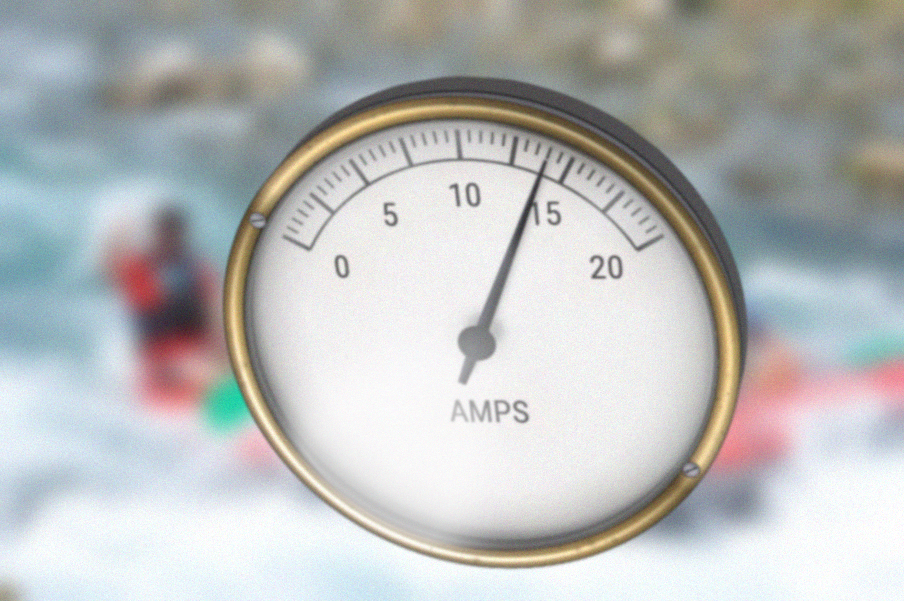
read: 14 A
